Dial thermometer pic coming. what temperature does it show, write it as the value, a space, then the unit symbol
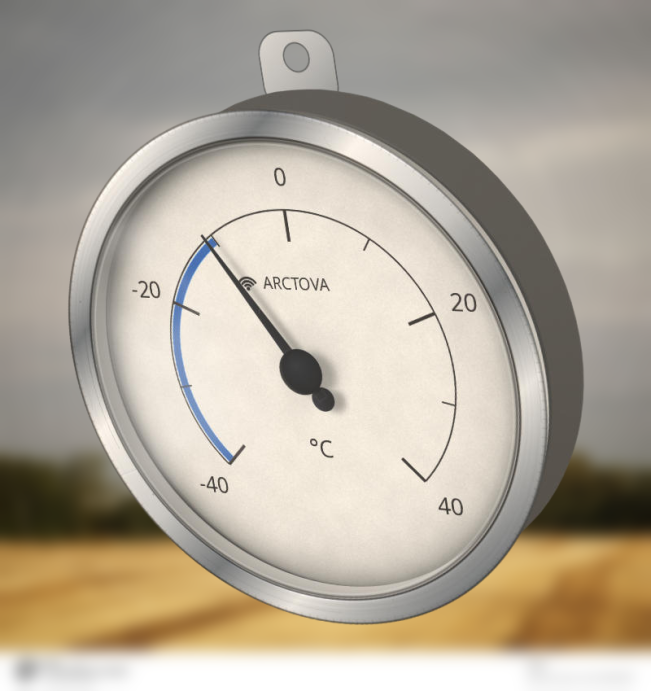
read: -10 °C
